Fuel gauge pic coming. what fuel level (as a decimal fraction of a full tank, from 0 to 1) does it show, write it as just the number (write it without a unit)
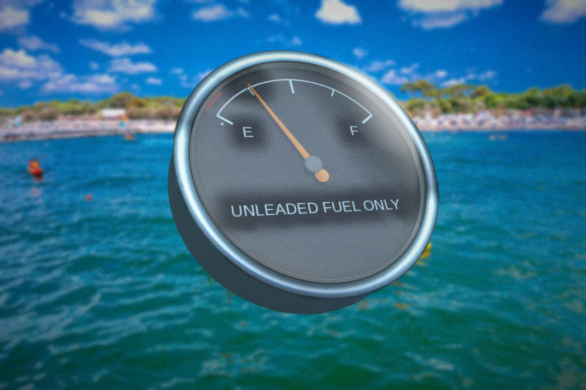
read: 0.25
